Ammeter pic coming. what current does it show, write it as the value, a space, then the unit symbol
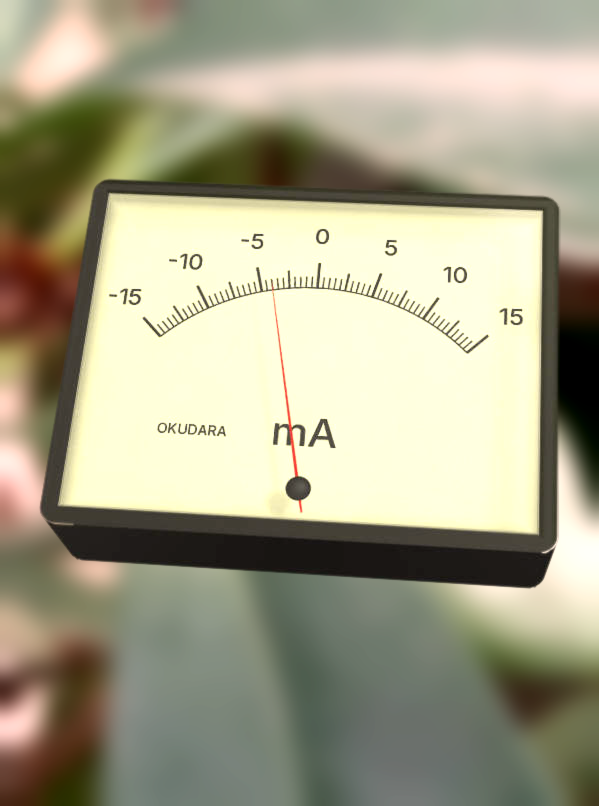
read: -4 mA
